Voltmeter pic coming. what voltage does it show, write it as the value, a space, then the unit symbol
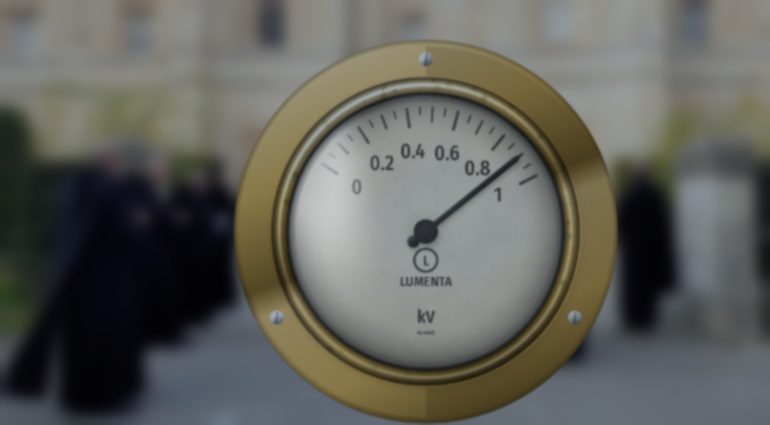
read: 0.9 kV
